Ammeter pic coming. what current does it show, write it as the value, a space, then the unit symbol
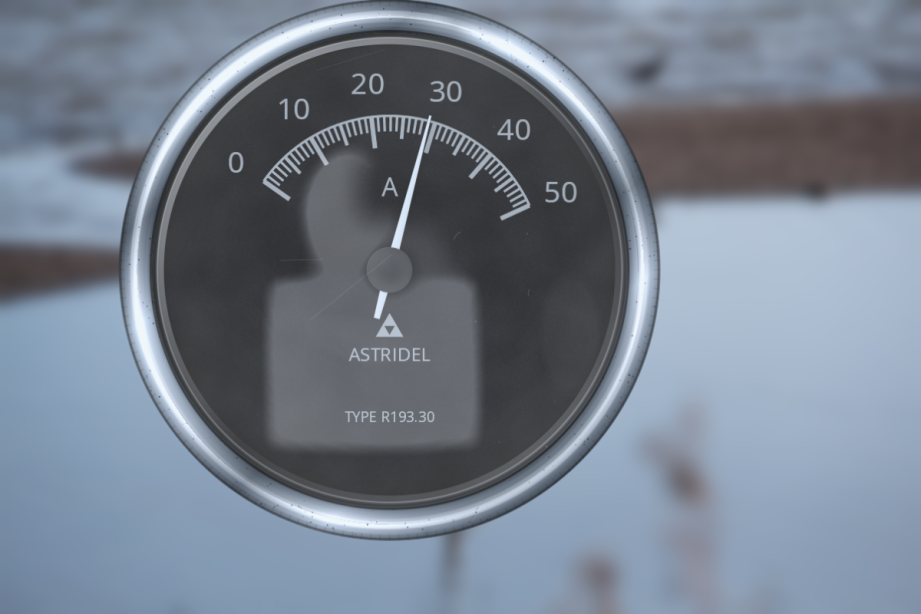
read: 29 A
